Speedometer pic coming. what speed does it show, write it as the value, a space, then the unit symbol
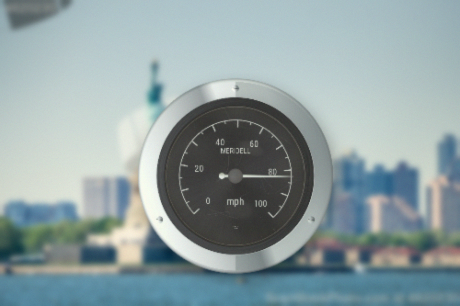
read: 82.5 mph
